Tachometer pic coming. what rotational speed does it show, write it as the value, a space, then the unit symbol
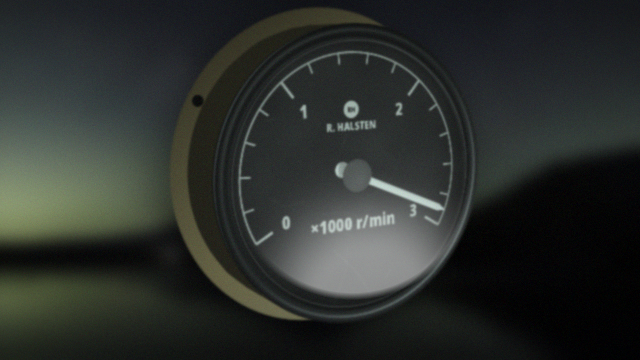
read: 2900 rpm
